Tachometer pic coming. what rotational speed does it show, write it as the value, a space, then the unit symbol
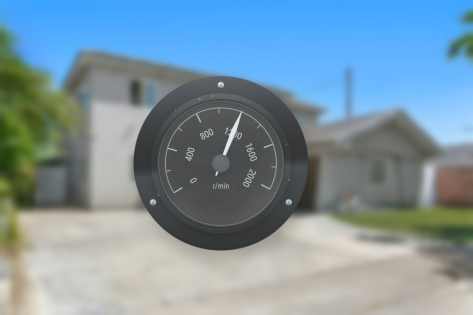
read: 1200 rpm
